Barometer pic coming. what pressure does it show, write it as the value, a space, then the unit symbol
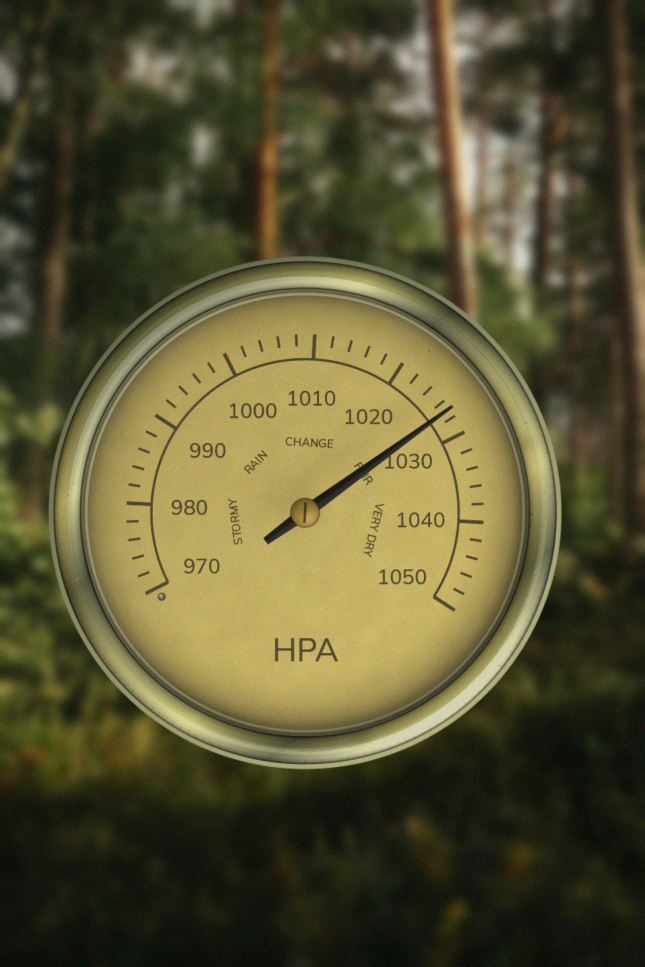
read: 1027 hPa
